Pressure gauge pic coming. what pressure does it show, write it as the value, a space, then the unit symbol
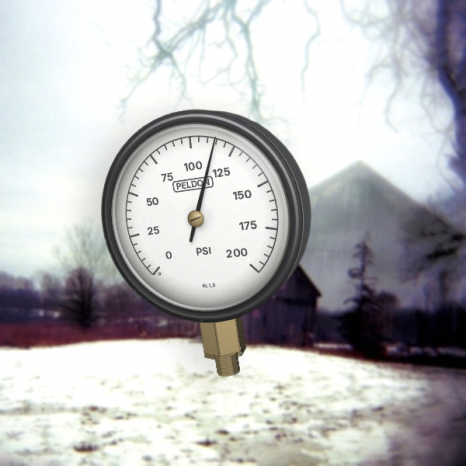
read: 115 psi
